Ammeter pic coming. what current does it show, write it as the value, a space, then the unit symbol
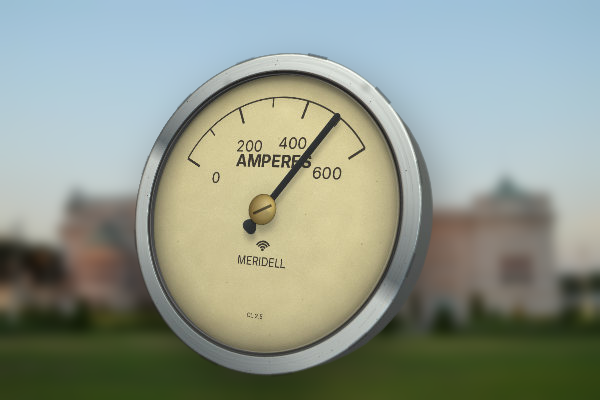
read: 500 A
